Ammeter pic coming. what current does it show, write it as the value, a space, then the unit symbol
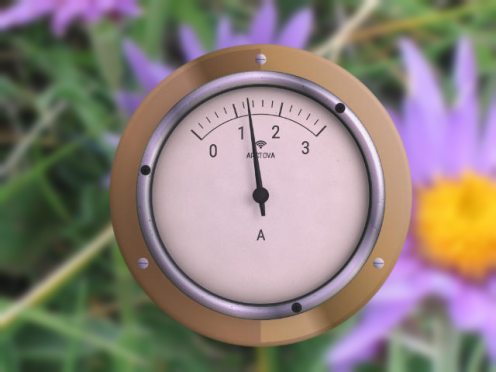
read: 1.3 A
